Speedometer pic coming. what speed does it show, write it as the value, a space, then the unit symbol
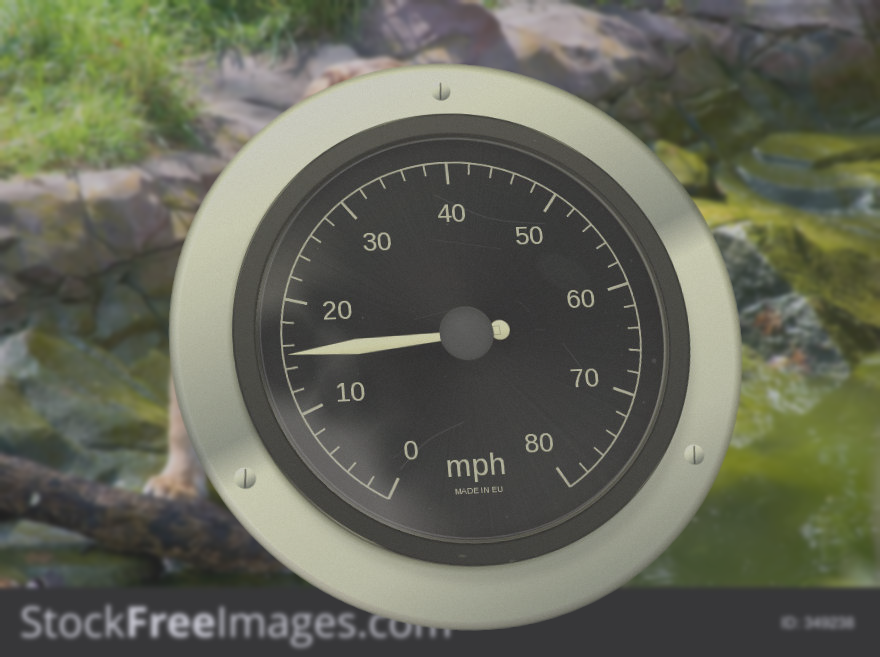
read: 15 mph
